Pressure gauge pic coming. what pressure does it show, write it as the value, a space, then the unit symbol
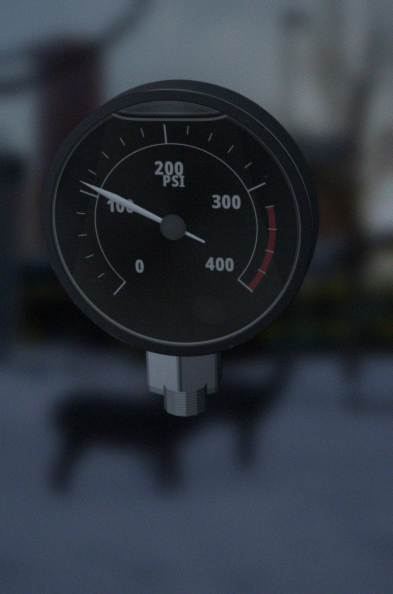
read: 110 psi
